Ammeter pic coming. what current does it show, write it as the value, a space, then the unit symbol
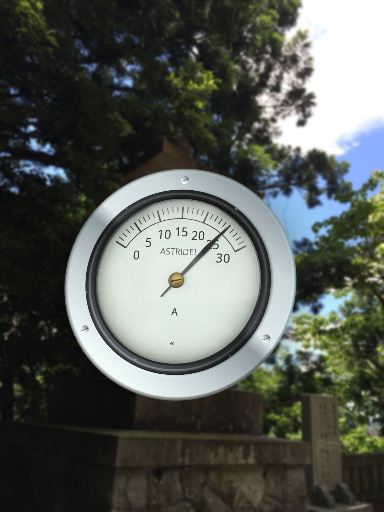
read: 25 A
